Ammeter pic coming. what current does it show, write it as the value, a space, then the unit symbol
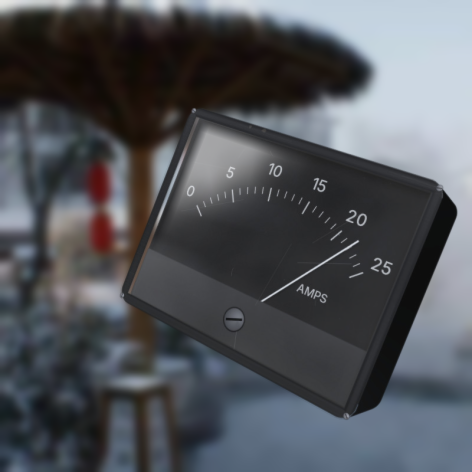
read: 22 A
